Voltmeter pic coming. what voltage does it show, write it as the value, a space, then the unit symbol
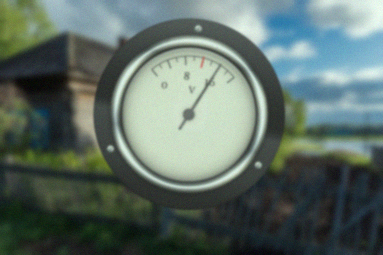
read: 16 V
